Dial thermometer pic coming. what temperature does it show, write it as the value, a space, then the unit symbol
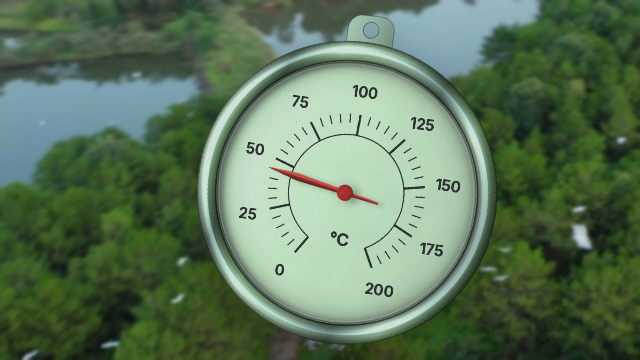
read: 45 °C
